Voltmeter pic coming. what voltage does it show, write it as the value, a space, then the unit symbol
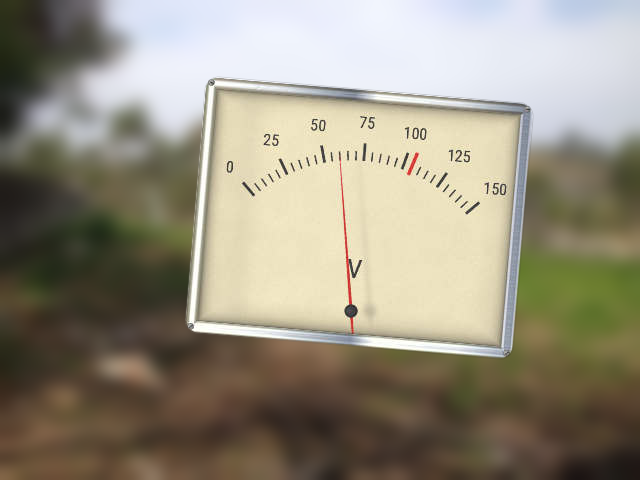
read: 60 V
